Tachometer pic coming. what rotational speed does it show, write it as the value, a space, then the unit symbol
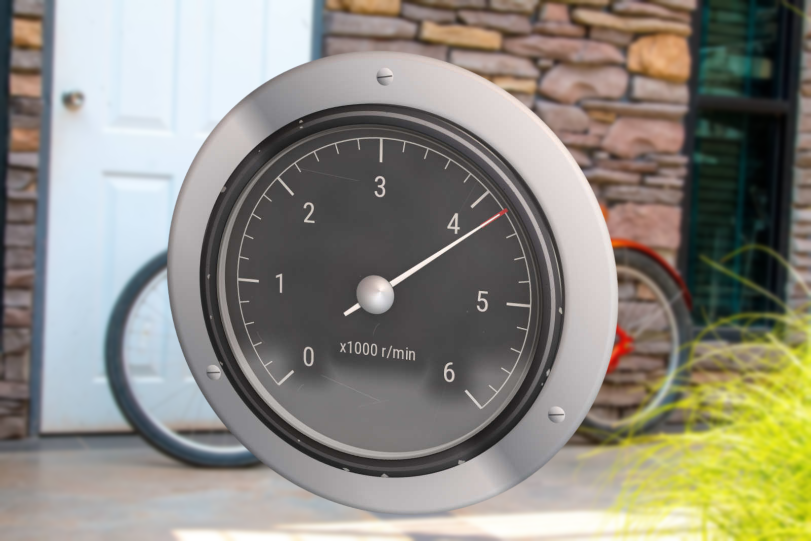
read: 4200 rpm
